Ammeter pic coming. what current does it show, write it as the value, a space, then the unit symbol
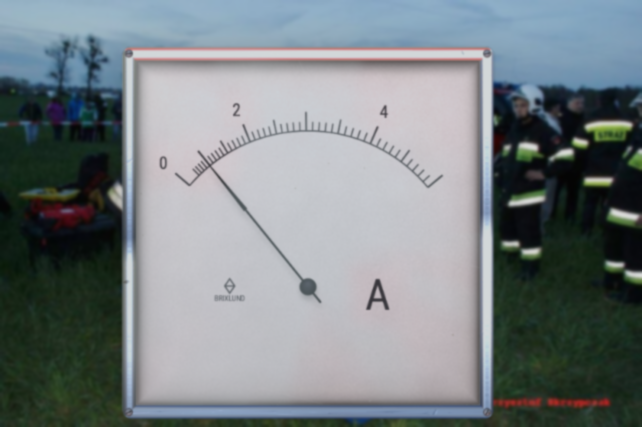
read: 1 A
